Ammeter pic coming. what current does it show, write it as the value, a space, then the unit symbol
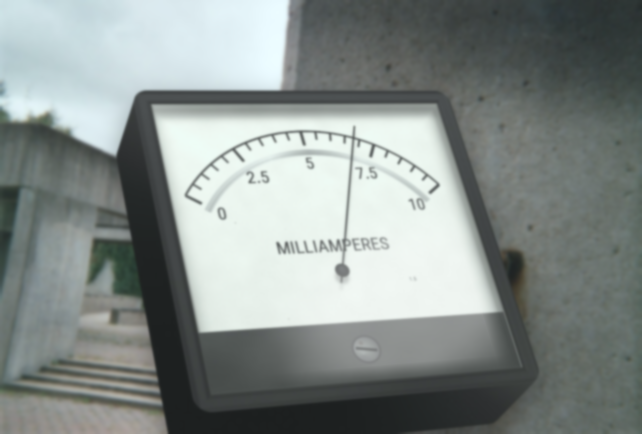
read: 6.75 mA
